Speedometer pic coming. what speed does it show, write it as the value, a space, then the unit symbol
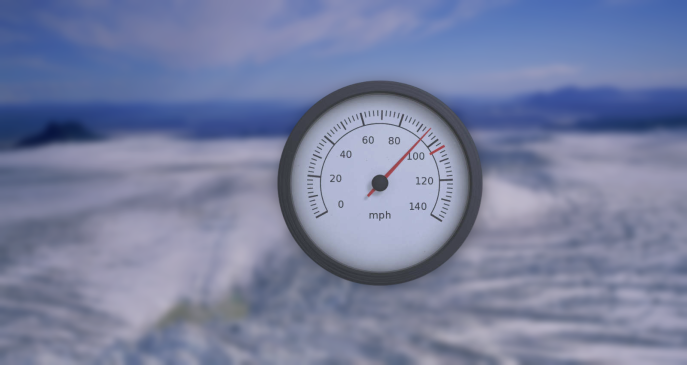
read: 94 mph
